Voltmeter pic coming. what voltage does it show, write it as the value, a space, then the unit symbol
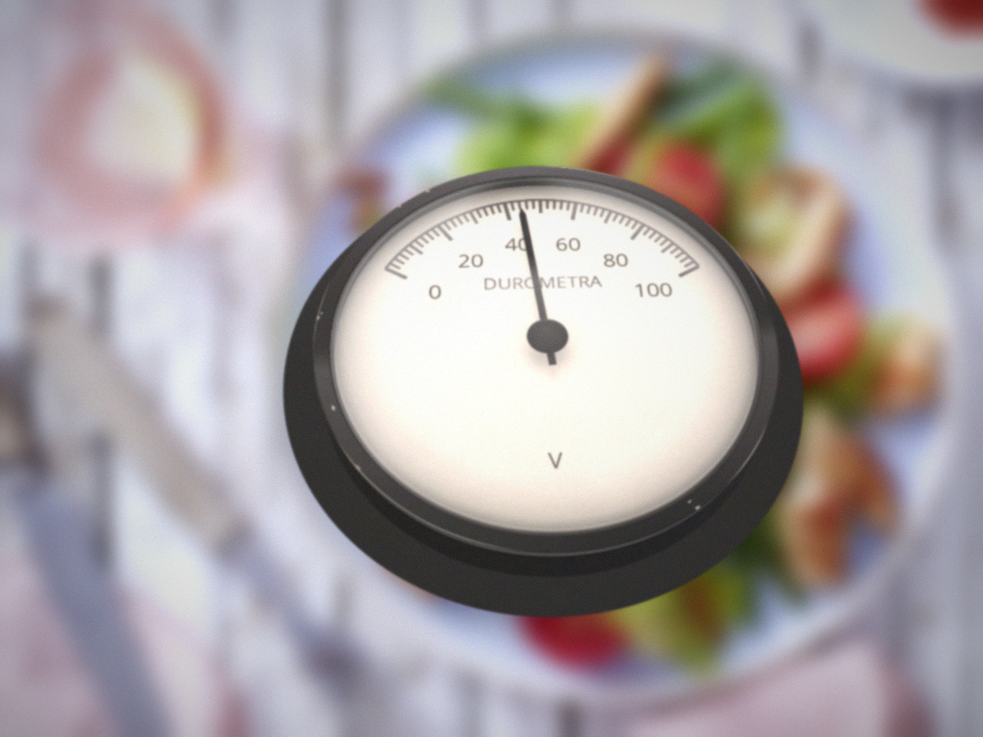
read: 44 V
